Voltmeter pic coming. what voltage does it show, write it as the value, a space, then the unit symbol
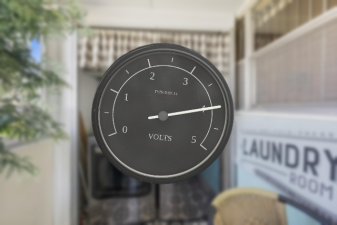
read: 4 V
